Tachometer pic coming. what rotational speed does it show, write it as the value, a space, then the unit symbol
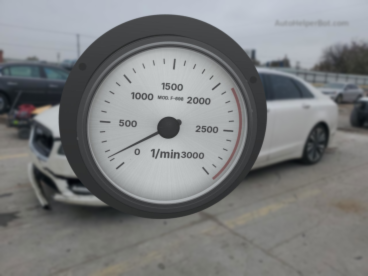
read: 150 rpm
